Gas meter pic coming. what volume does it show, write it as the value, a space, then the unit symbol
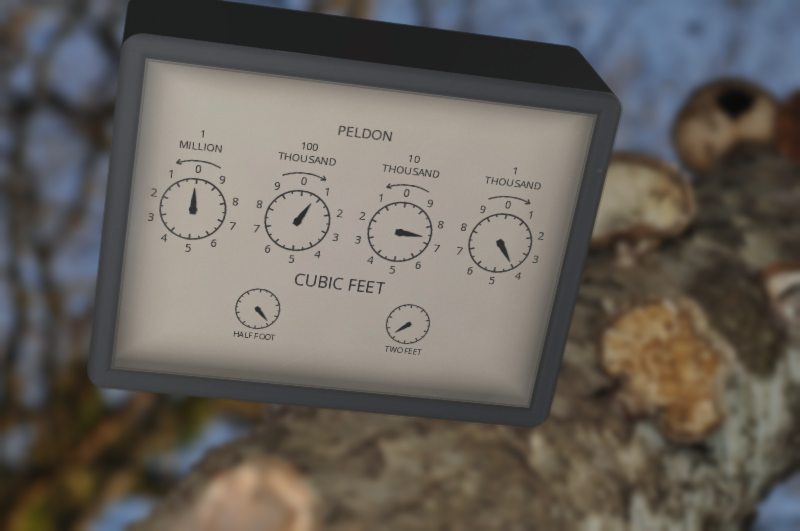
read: 7400 ft³
